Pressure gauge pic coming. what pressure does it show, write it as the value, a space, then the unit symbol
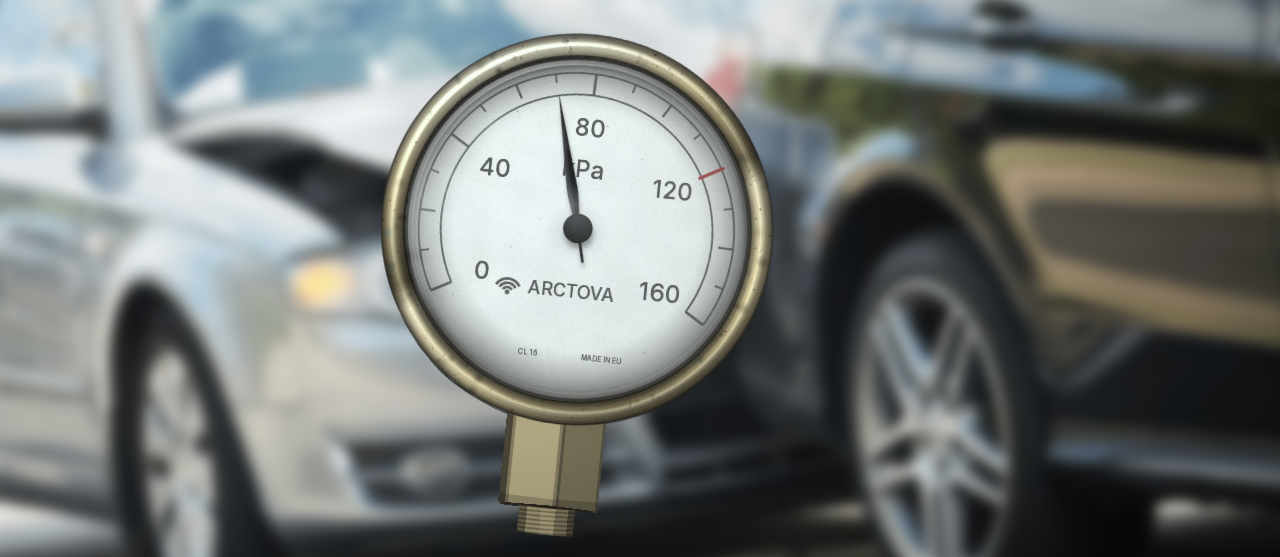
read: 70 kPa
